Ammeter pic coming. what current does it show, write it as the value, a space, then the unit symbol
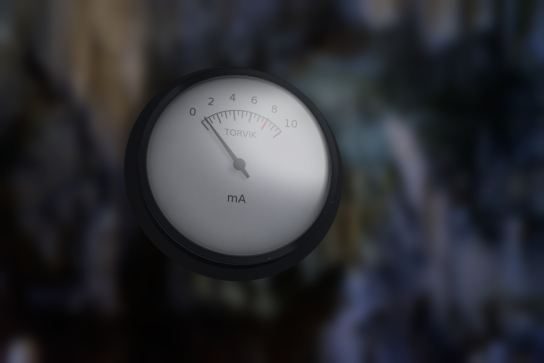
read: 0.5 mA
